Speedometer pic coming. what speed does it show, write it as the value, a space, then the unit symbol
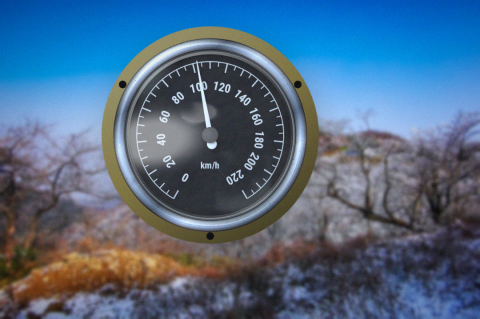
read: 102.5 km/h
